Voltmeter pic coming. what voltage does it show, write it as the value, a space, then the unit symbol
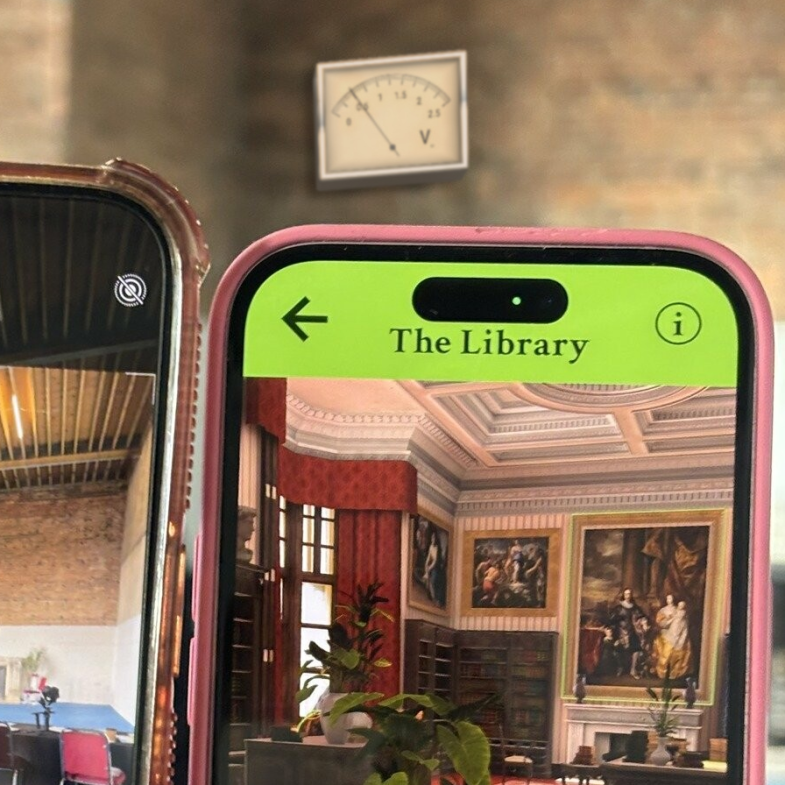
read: 0.5 V
